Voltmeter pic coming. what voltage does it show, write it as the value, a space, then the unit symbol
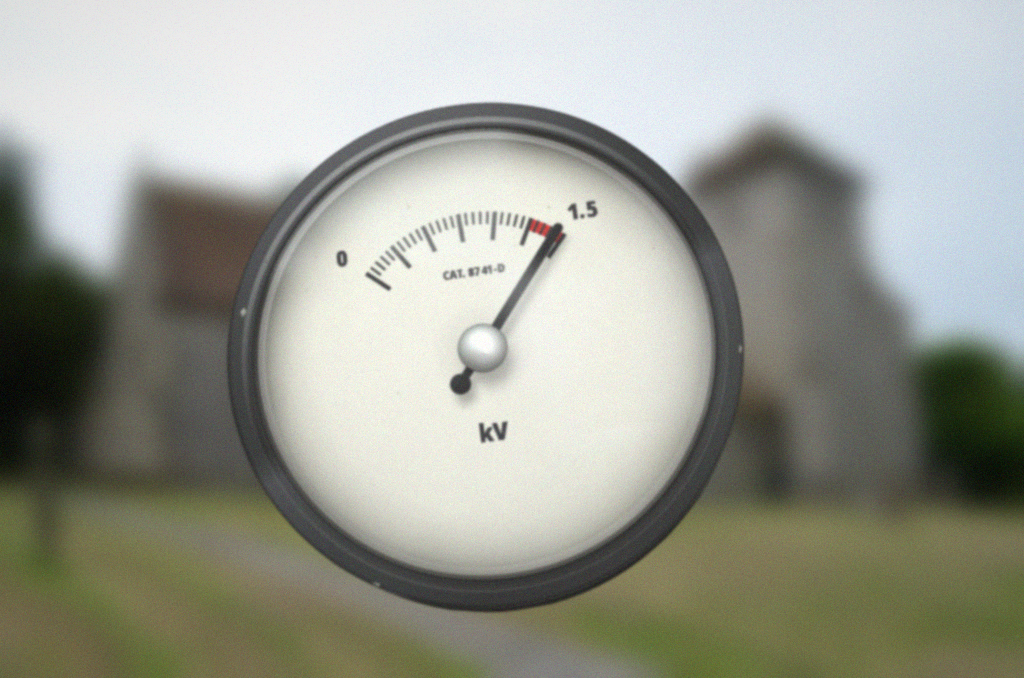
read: 1.45 kV
